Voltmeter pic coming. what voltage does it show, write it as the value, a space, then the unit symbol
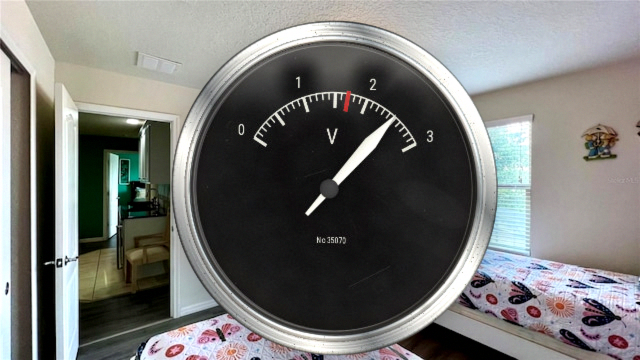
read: 2.5 V
